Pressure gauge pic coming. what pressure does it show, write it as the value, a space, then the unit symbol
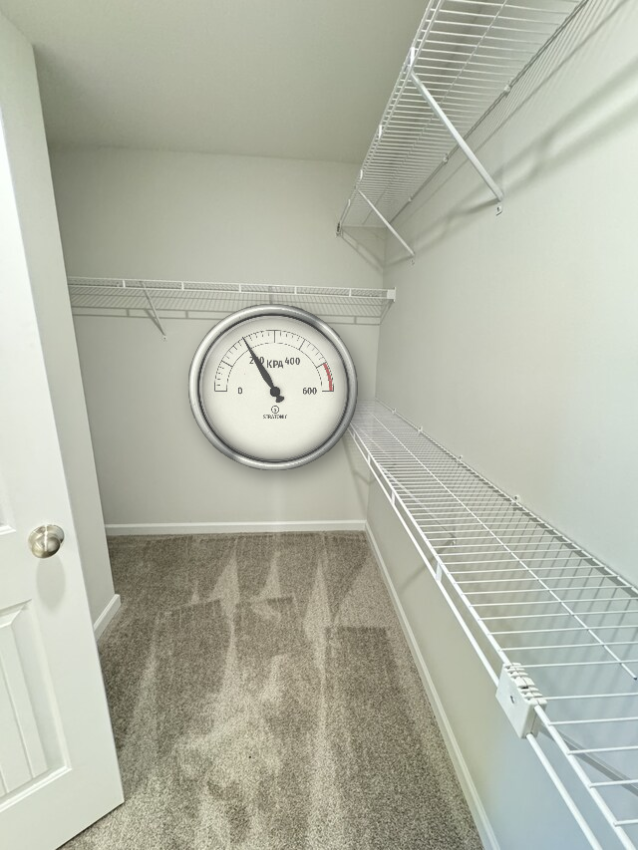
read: 200 kPa
